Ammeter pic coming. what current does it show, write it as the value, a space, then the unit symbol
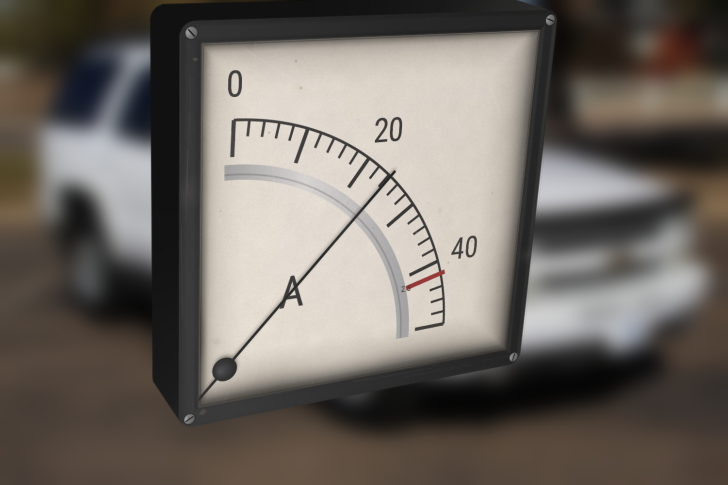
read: 24 A
